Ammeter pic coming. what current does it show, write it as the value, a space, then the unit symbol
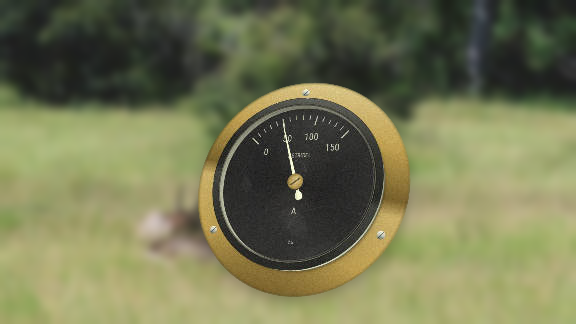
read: 50 A
